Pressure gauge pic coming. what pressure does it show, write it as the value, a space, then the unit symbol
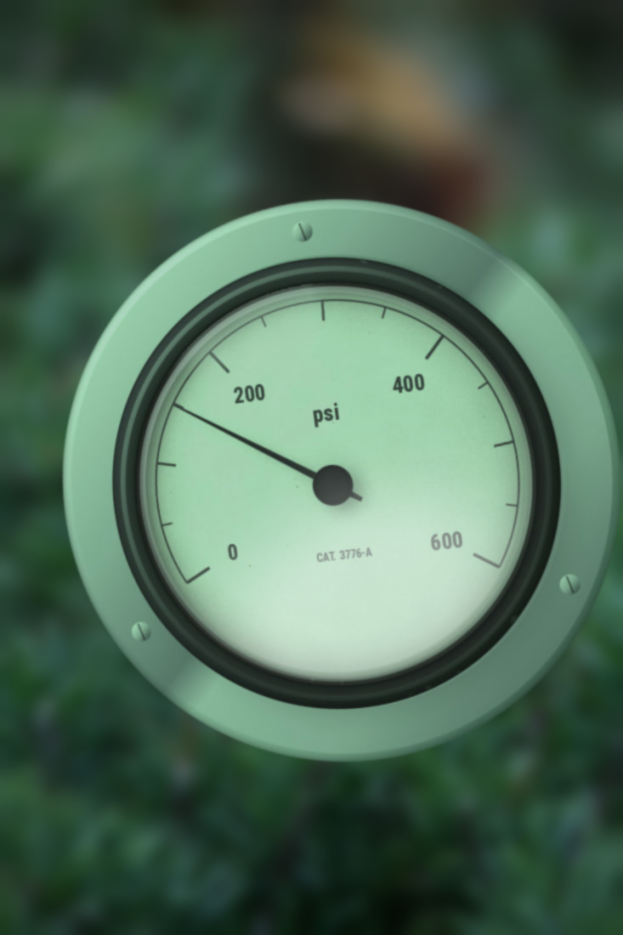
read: 150 psi
